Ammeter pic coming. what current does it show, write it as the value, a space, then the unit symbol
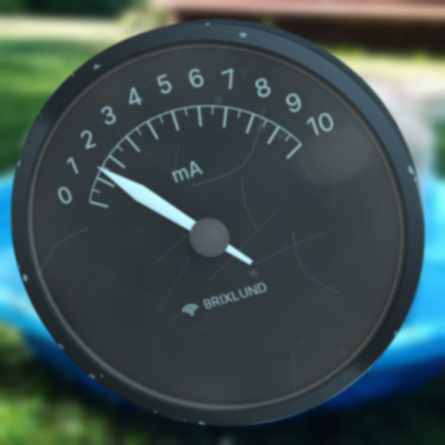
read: 1.5 mA
